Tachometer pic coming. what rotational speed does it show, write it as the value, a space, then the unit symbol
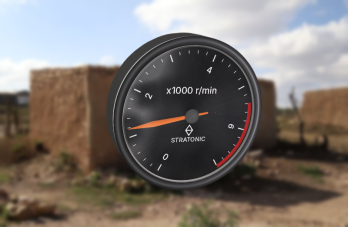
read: 1200 rpm
